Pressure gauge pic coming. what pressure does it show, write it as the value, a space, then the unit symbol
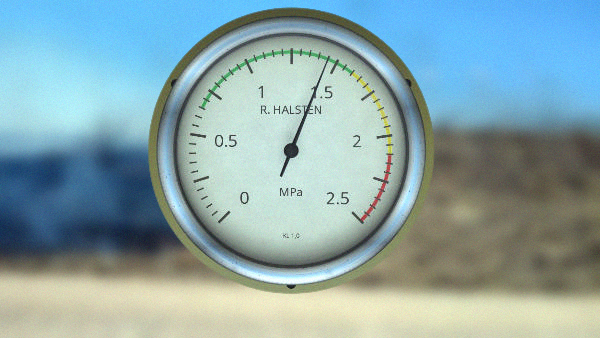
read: 1.45 MPa
